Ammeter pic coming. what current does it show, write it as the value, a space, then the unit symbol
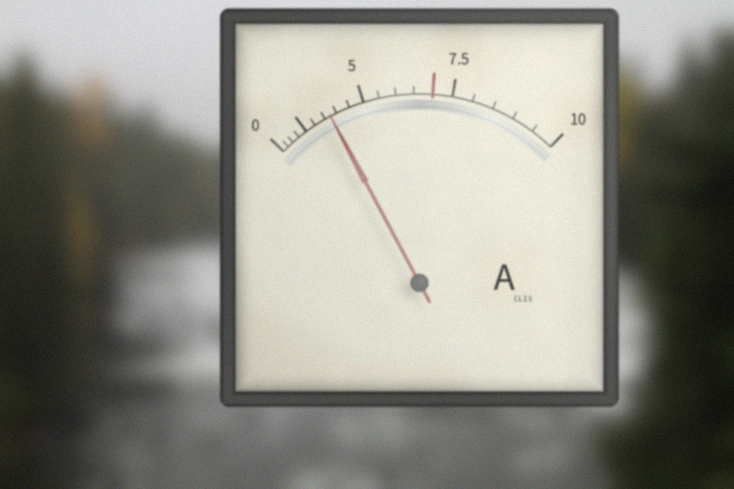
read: 3.75 A
